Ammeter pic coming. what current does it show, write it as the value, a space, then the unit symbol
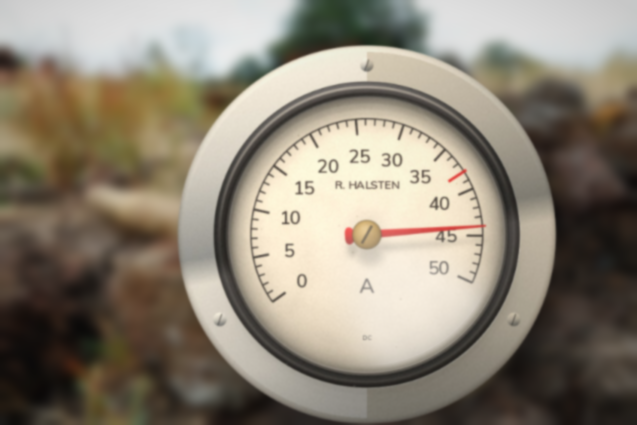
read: 44 A
